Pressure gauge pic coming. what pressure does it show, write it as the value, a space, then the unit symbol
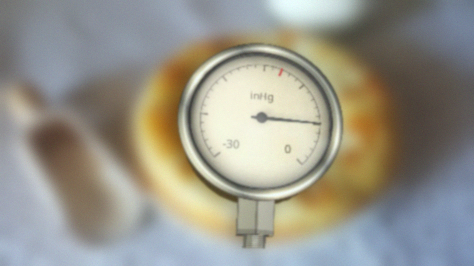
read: -5 inHg
